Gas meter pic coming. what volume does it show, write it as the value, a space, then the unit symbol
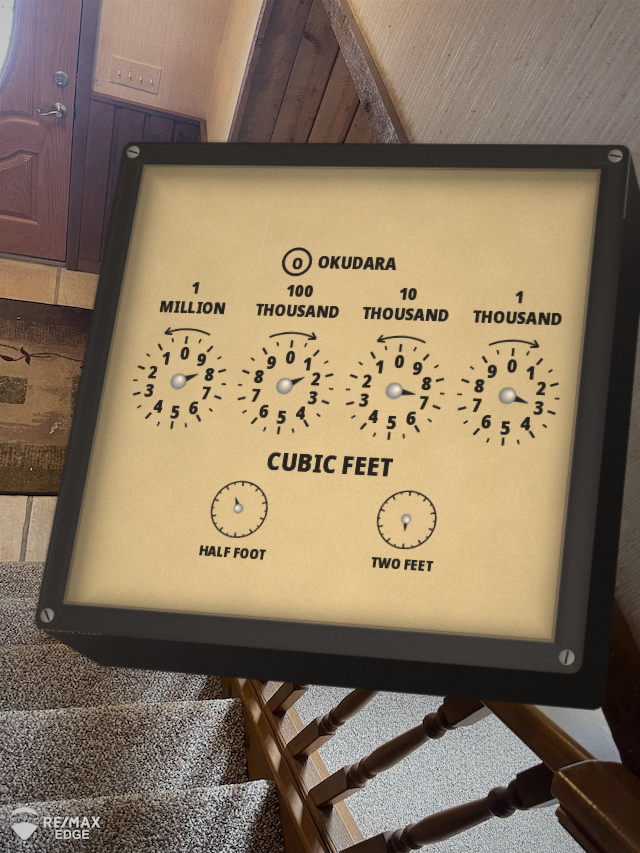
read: 817300 ft³
